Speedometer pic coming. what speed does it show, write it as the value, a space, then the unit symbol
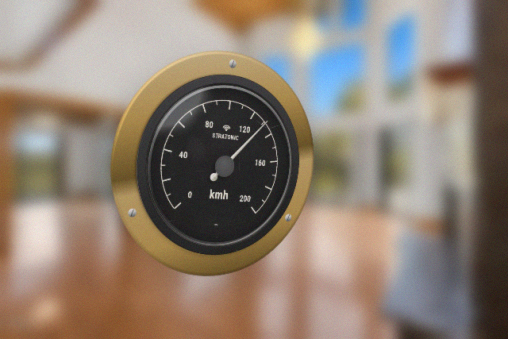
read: 130 km/h
